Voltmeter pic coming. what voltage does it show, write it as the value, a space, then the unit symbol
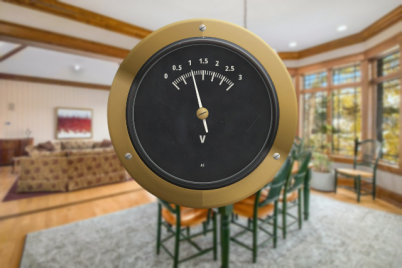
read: 1 V
